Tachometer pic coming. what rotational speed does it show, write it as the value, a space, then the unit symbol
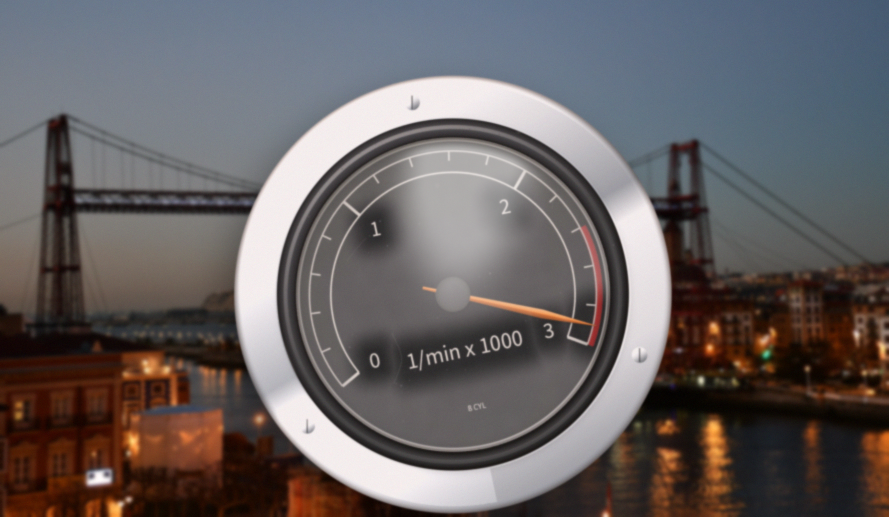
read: 2900 rpm
